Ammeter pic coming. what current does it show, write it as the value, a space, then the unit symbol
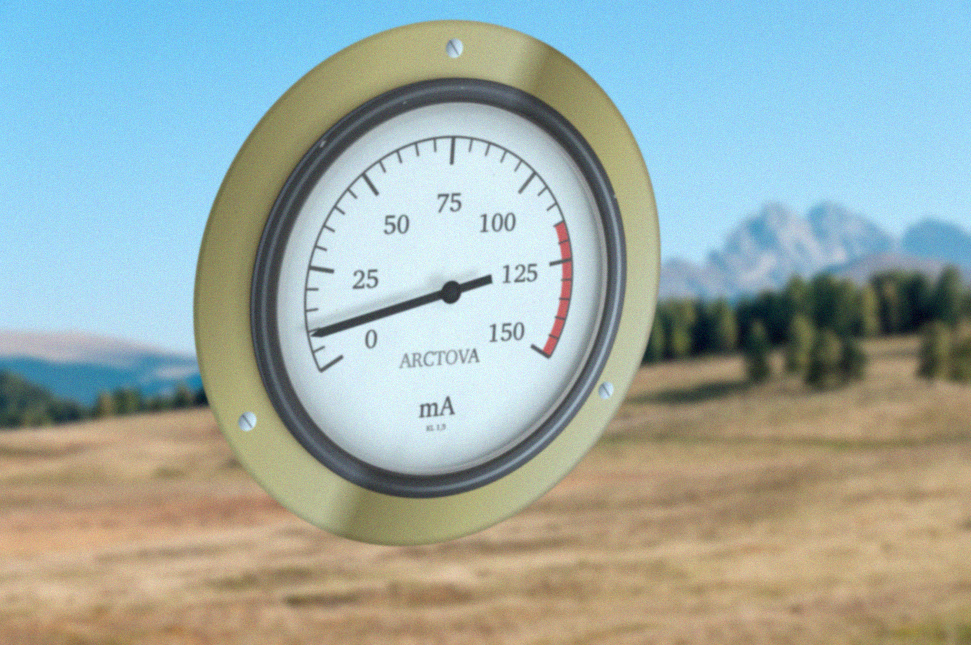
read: 10 mA
